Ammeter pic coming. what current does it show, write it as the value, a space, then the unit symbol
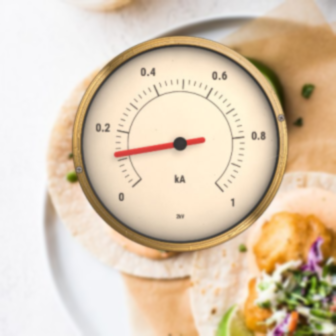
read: 0.12 kA
